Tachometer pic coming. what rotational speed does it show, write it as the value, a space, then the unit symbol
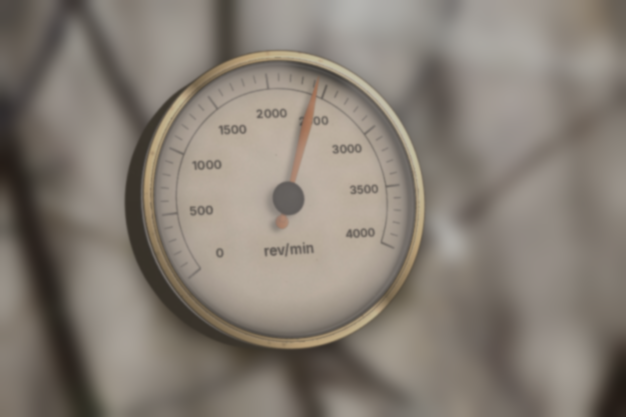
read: 2400 rpm
